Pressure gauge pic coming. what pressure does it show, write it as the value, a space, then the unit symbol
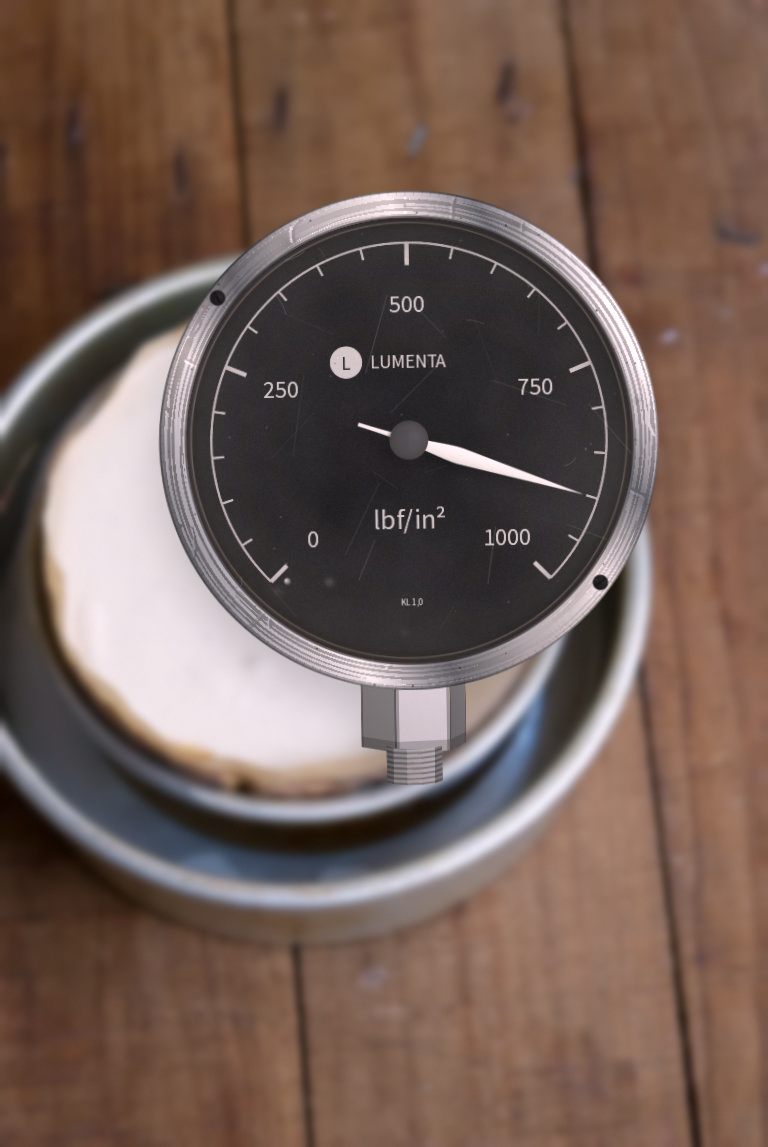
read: 900 psi
